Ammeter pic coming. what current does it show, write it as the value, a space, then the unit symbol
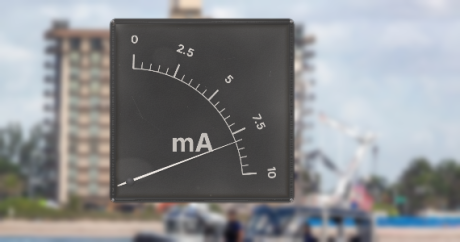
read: 8 mA
